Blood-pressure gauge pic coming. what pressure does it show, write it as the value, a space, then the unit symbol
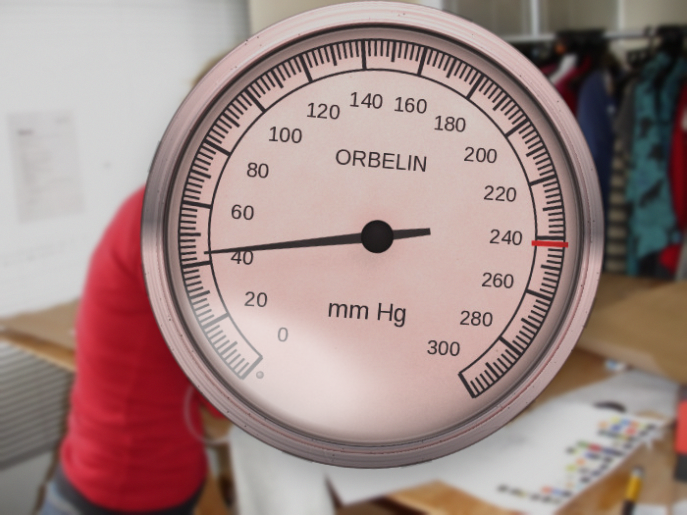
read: 44 mmHg
